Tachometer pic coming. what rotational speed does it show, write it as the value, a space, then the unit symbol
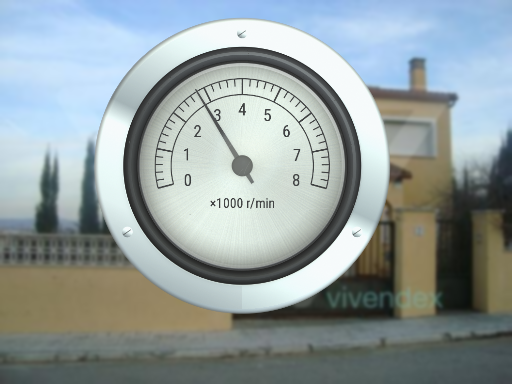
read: 2800 rpm
